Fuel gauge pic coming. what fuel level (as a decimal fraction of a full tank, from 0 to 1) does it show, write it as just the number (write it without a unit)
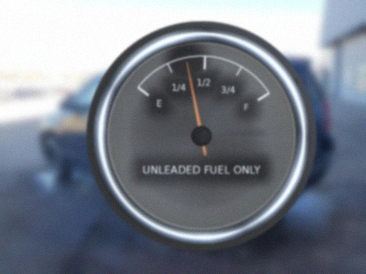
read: 0.375
